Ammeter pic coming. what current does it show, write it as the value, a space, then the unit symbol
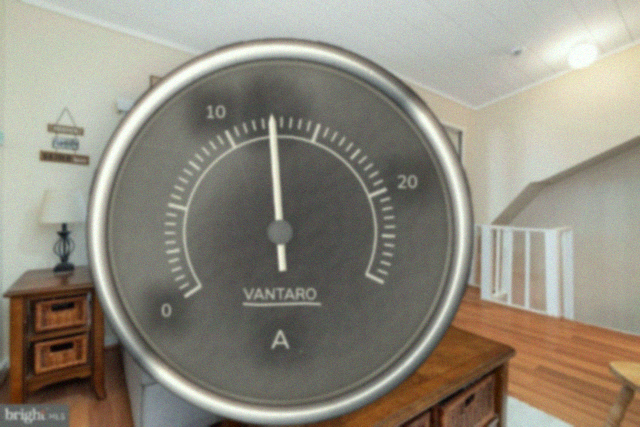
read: 12.5 A
